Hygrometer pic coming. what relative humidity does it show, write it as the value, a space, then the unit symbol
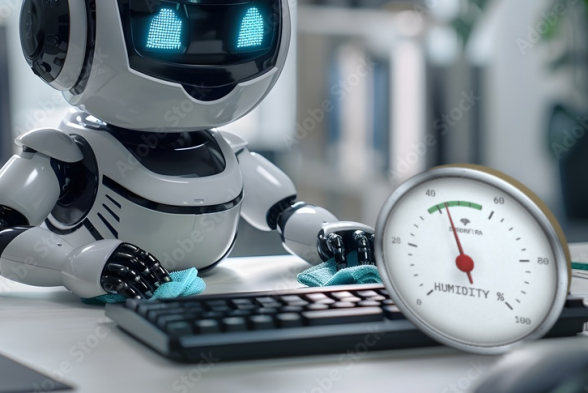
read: 44 %
